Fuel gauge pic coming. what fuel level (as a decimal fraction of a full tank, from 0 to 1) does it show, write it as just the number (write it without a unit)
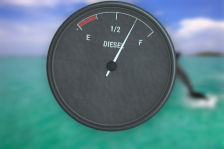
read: 0.75
